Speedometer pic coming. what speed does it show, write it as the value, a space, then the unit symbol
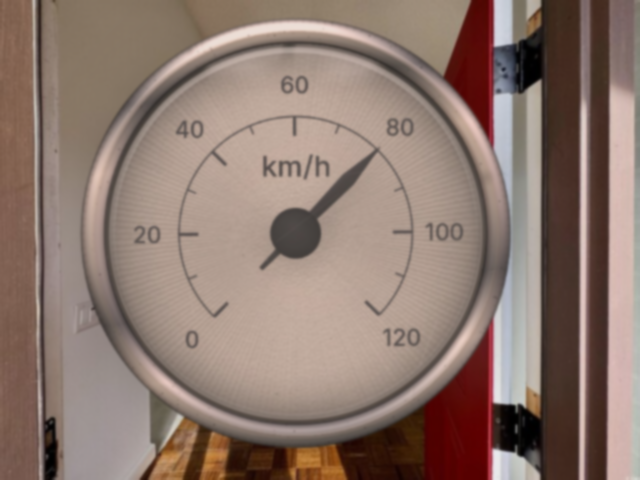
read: 80 km/h
